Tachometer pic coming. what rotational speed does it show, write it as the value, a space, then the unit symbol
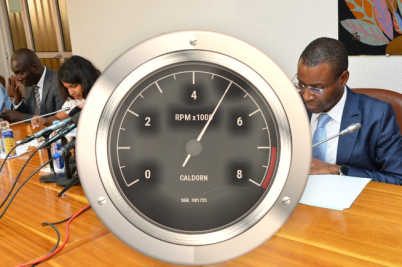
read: 5000 rpm
